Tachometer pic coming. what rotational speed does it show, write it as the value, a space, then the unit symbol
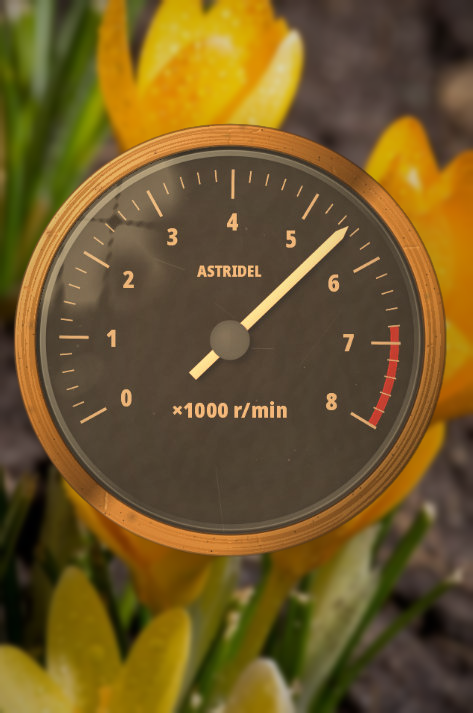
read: 5500 rpm
